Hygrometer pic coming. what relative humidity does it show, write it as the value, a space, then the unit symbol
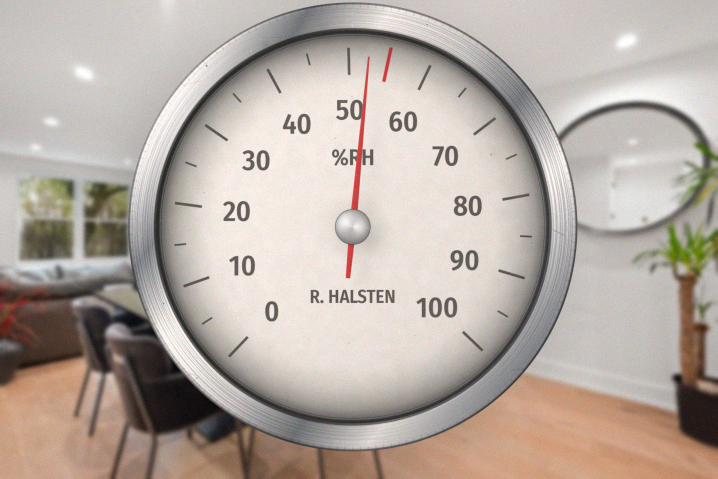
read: 52.5 %
